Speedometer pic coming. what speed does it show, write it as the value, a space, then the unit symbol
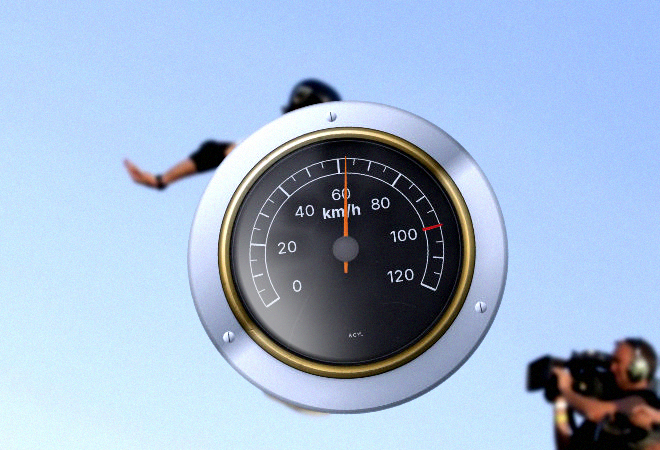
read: 62.5 km/h
